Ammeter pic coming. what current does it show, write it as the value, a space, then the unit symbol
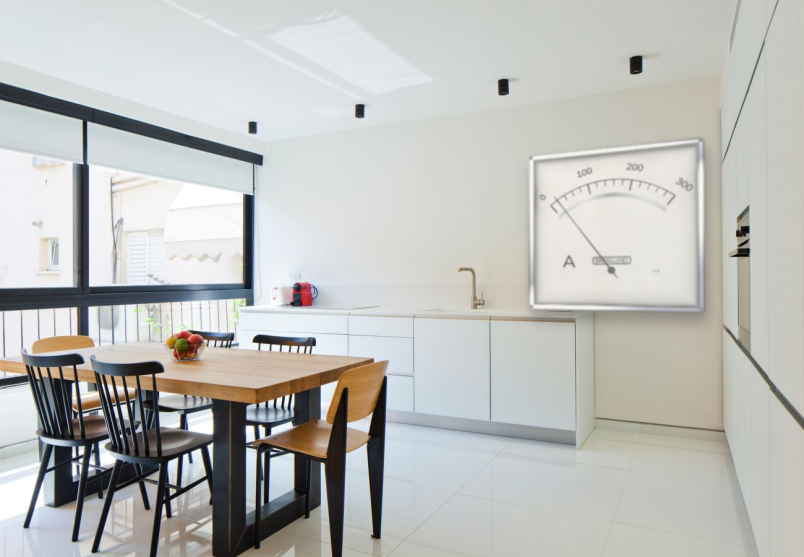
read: 20 A
